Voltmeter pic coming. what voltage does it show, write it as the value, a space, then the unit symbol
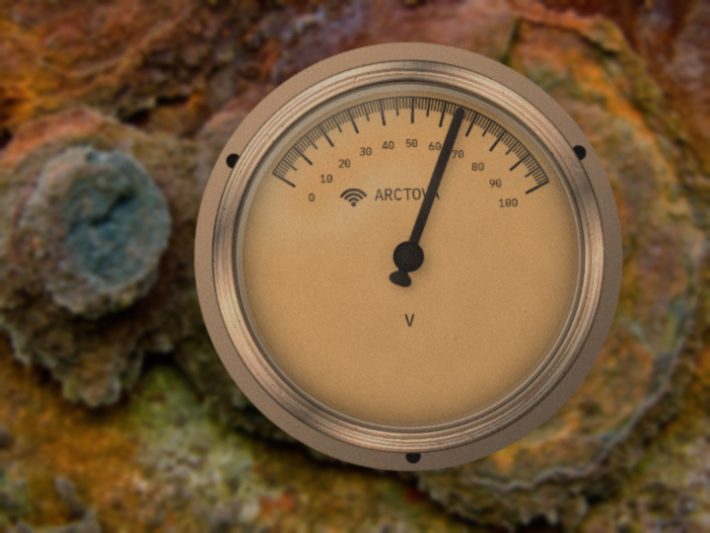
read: 65 V
